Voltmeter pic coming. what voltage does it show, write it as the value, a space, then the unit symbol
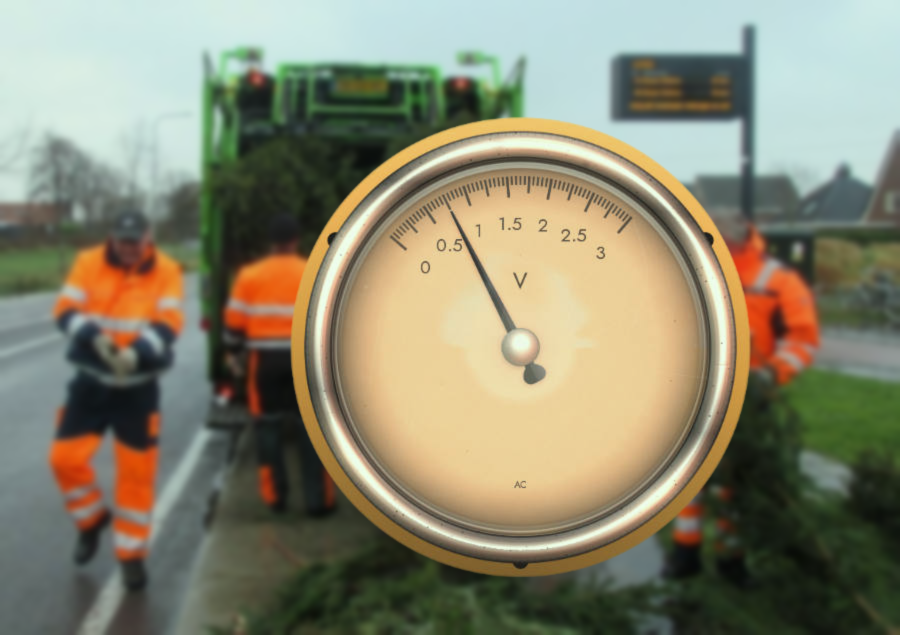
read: 0.75 V
